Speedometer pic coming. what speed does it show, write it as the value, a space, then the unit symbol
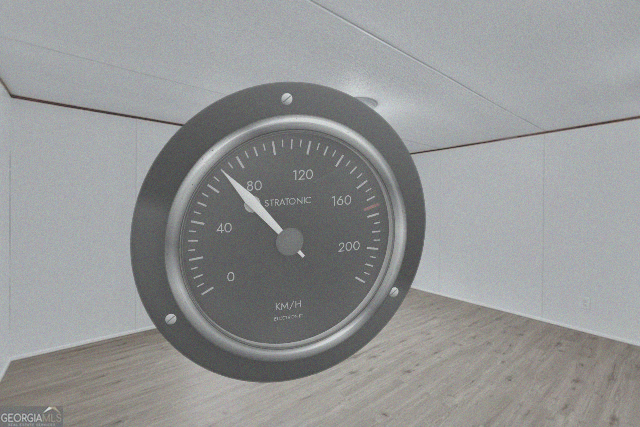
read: 70 km/h
